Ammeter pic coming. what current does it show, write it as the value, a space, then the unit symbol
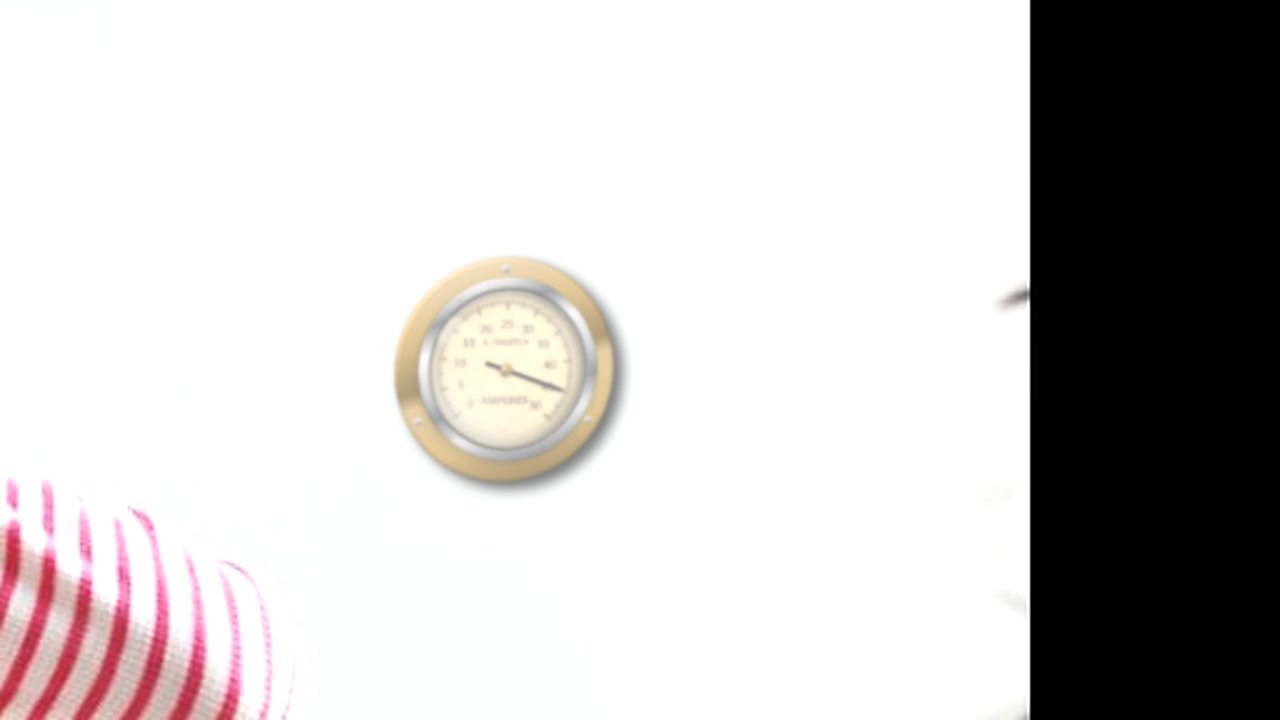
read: 45 A
